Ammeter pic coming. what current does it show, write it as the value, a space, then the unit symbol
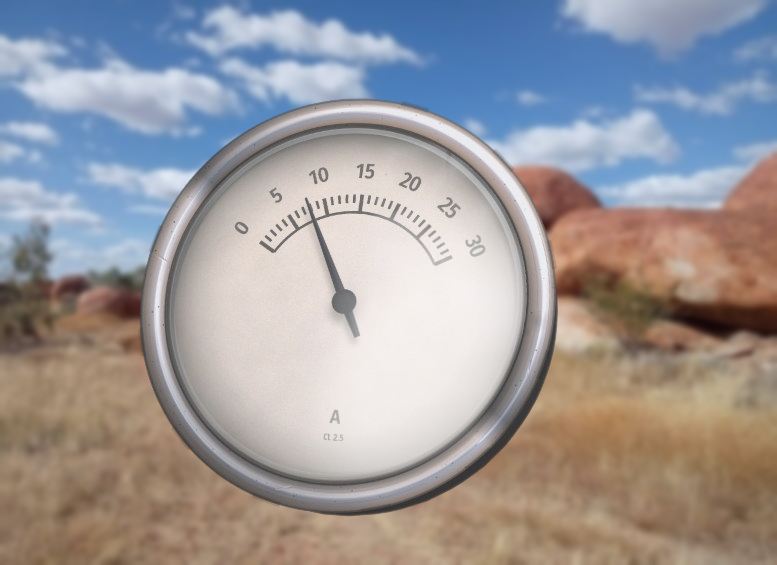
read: 8 A
